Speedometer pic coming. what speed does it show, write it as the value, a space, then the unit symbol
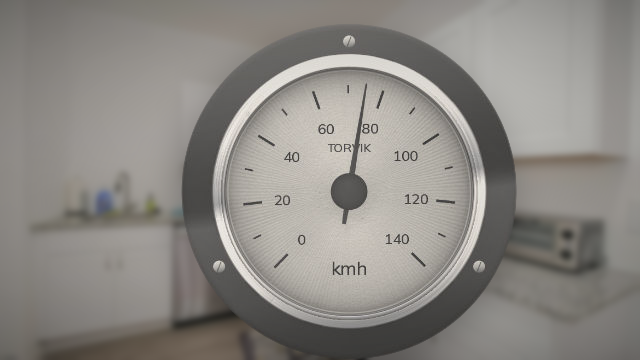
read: 75 km/h
